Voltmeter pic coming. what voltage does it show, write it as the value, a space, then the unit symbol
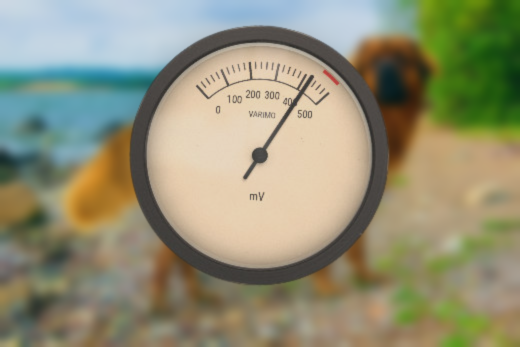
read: 420 mV
